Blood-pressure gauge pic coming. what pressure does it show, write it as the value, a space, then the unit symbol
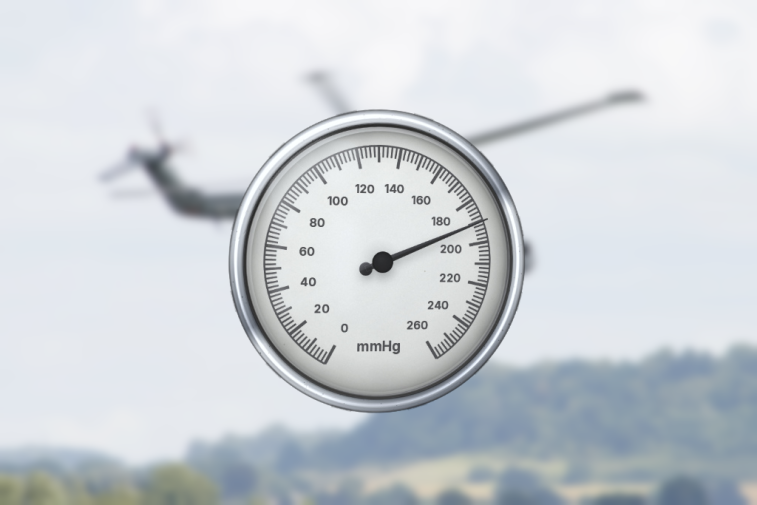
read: 190 mmHg
